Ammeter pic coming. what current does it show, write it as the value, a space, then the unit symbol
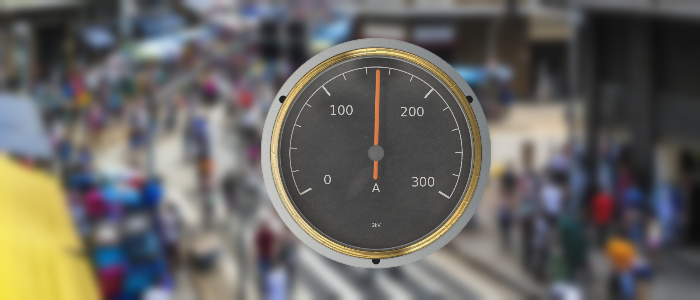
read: 150 A
